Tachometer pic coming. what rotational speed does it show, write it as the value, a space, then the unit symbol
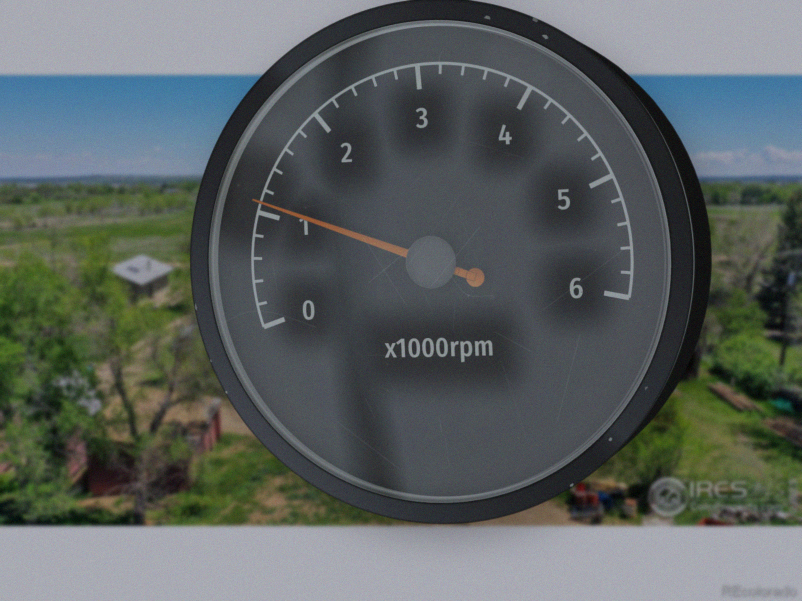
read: 1100 rpm
